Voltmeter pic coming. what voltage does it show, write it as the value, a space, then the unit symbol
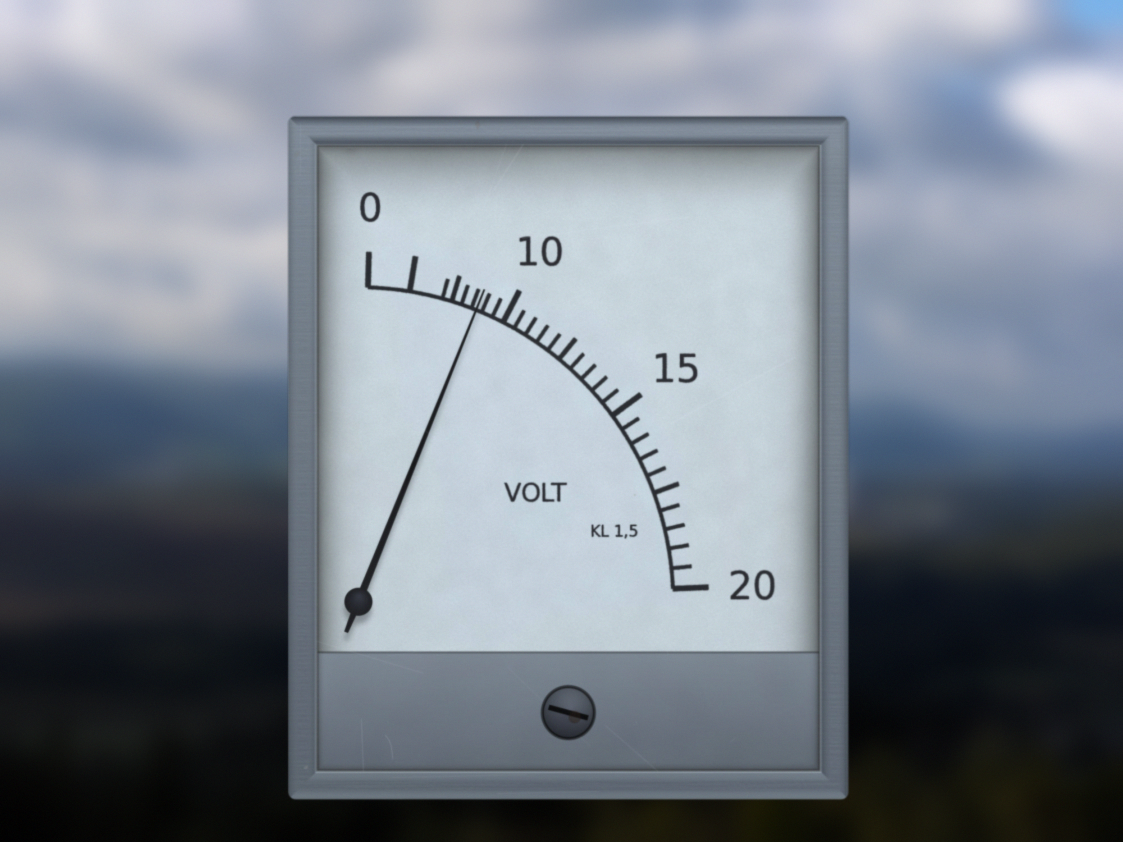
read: 8.75 V
